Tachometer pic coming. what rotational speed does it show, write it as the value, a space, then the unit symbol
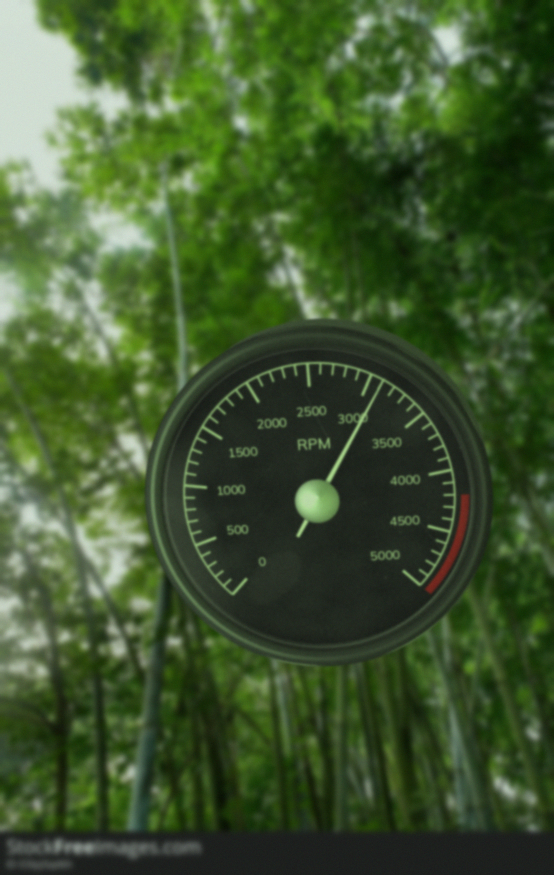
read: 3100 rpm
